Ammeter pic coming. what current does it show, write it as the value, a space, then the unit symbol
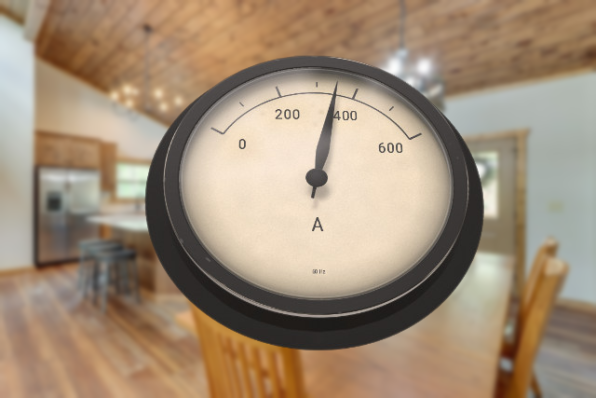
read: 350 A
